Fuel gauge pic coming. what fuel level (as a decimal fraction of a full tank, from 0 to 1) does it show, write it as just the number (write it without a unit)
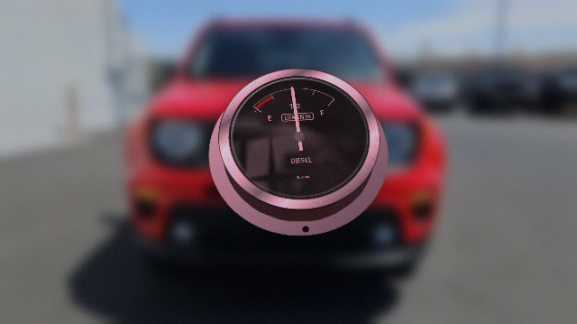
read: 0.5
